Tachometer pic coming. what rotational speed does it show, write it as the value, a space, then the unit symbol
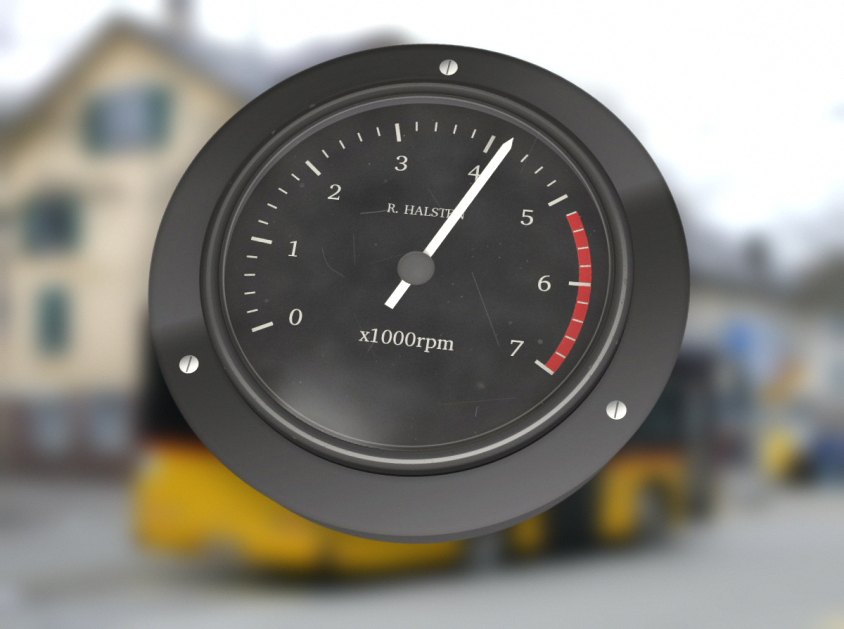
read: 4200 rpm
